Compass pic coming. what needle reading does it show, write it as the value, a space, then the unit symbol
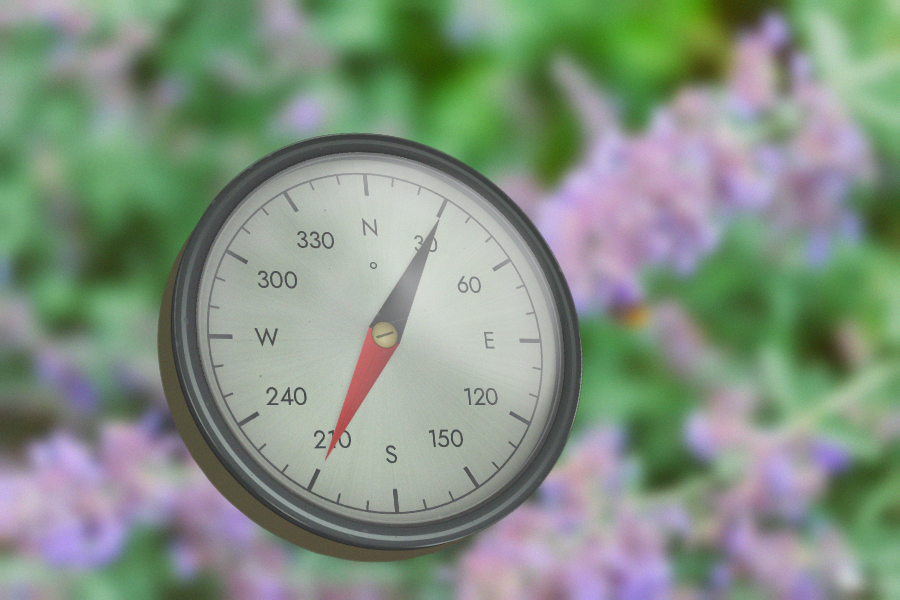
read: 210 °
